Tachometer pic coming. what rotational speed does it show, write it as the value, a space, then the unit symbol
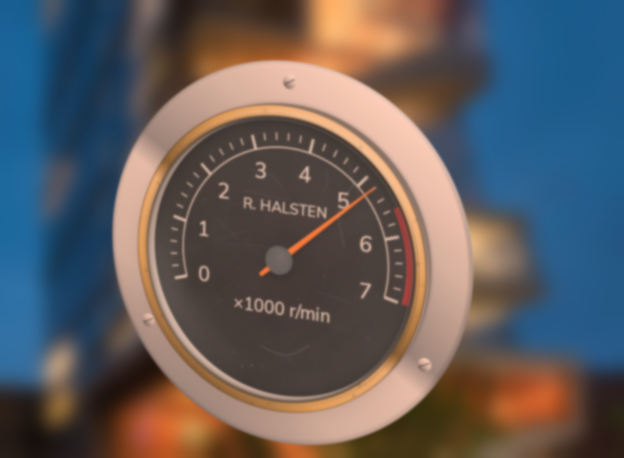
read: 5200 rpm
